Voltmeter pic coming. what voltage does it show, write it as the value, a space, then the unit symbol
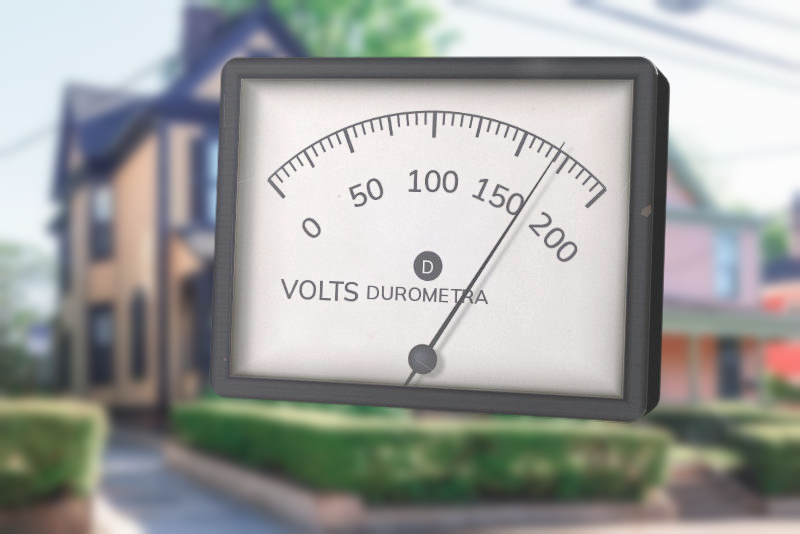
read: 170 V
